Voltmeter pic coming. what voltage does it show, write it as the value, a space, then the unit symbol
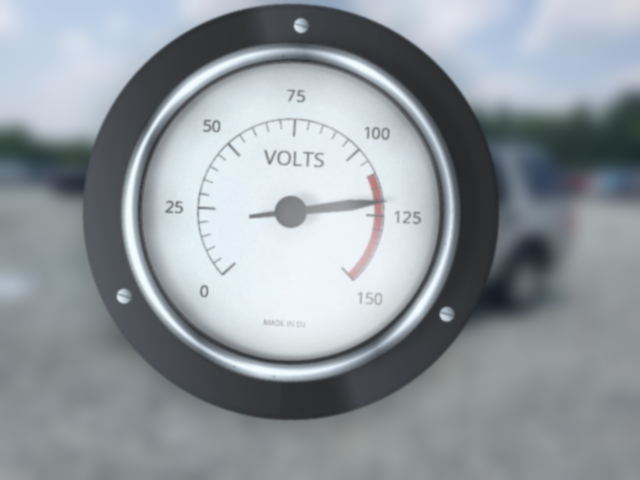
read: 120 V
